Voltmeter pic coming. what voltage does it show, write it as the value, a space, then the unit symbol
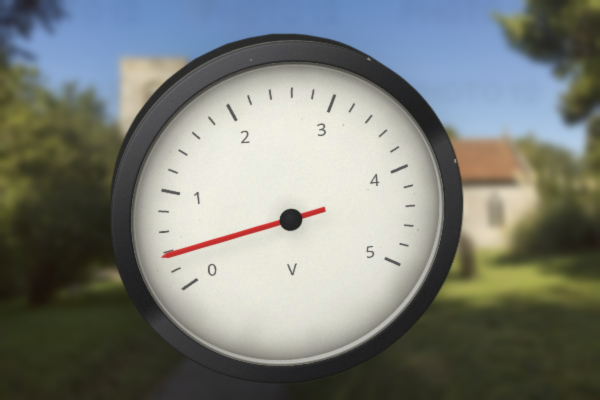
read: 0.4 V
